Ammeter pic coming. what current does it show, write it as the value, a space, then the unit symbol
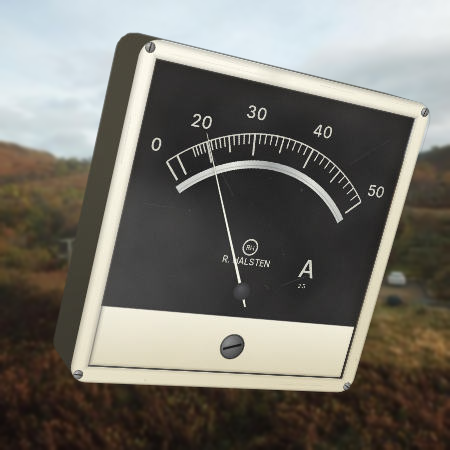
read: 20 A
